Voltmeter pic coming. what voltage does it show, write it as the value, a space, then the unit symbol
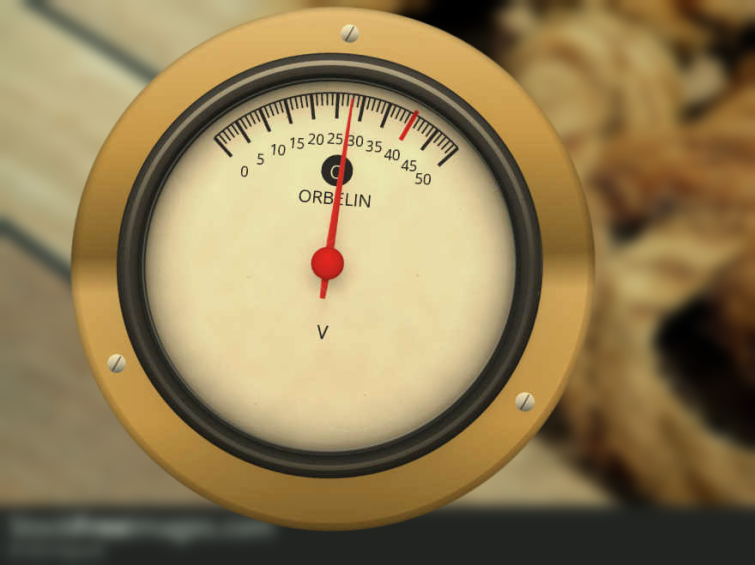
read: 28 V
